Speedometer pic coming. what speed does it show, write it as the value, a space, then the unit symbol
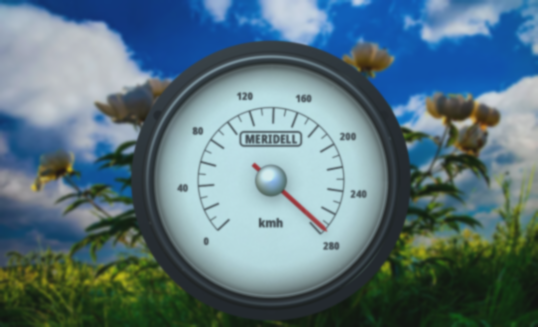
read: 275 km/h
